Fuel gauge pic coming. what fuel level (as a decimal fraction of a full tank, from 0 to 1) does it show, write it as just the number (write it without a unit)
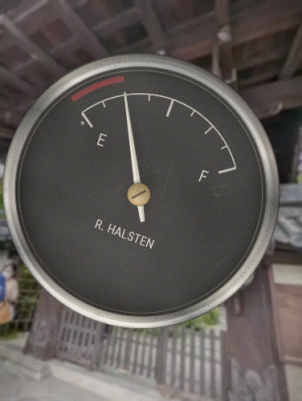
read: 0.25
